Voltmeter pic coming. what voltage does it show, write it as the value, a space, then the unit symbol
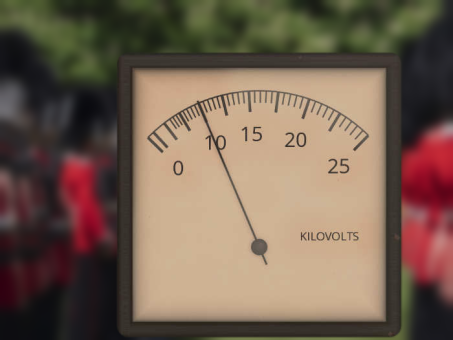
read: 10 kV
